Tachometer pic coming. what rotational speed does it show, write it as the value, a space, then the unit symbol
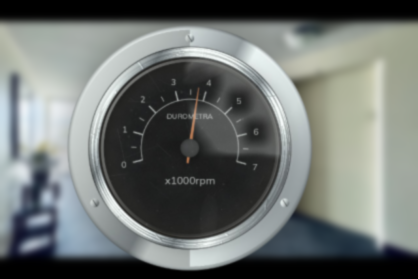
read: 3750 rpm
